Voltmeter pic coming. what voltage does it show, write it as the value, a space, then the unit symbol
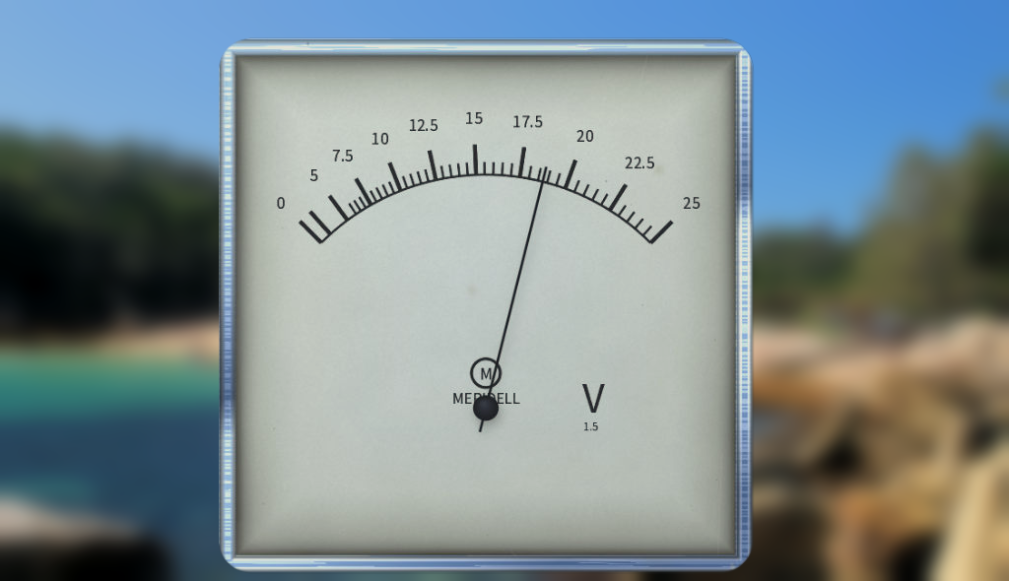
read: 18.75 V
